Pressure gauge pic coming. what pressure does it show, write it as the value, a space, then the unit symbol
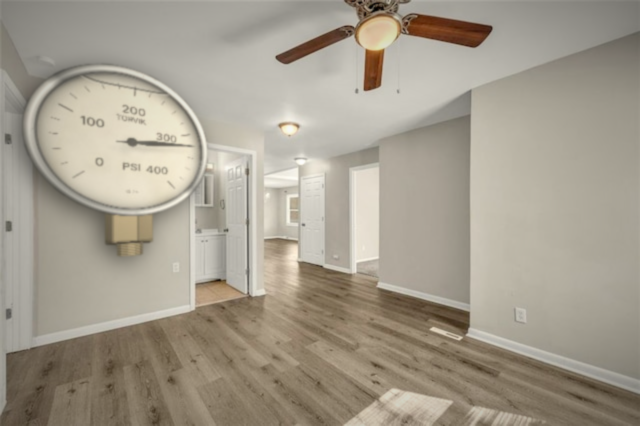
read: 320 psi
